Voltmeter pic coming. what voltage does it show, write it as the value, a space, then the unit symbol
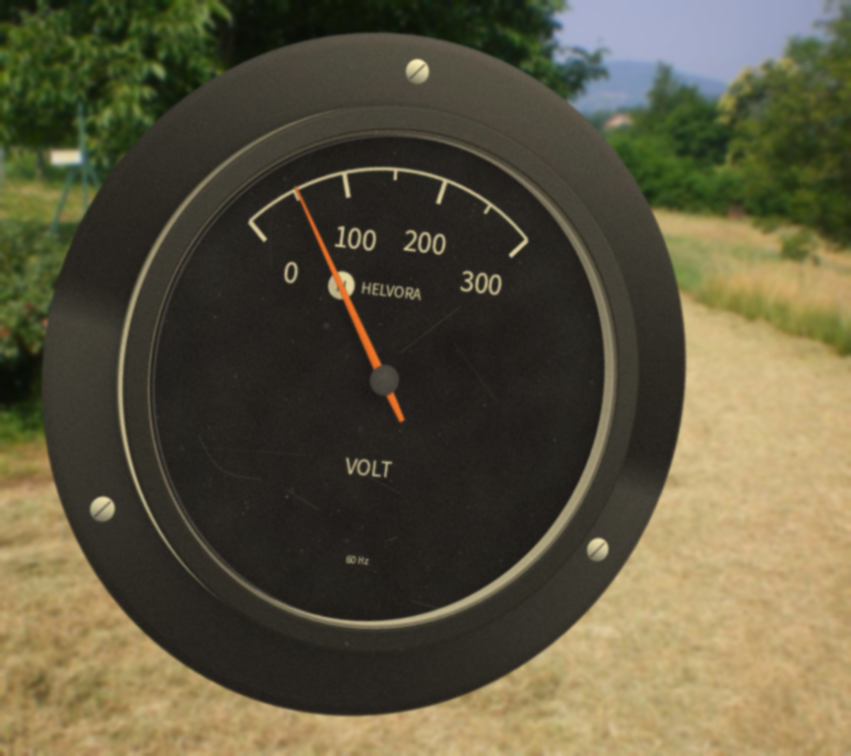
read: 50 V
